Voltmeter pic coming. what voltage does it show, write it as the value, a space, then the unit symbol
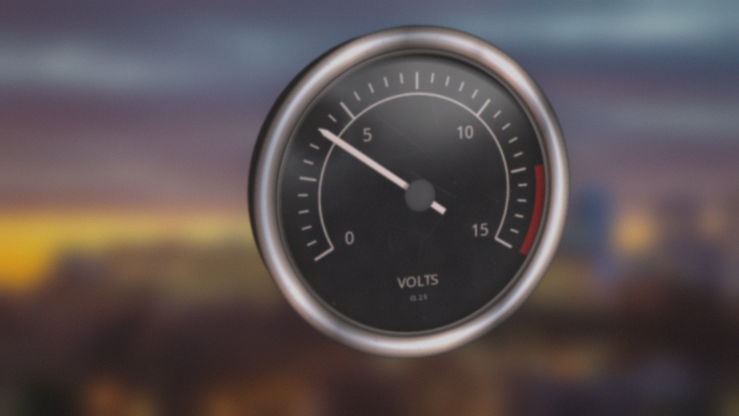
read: 4 V
